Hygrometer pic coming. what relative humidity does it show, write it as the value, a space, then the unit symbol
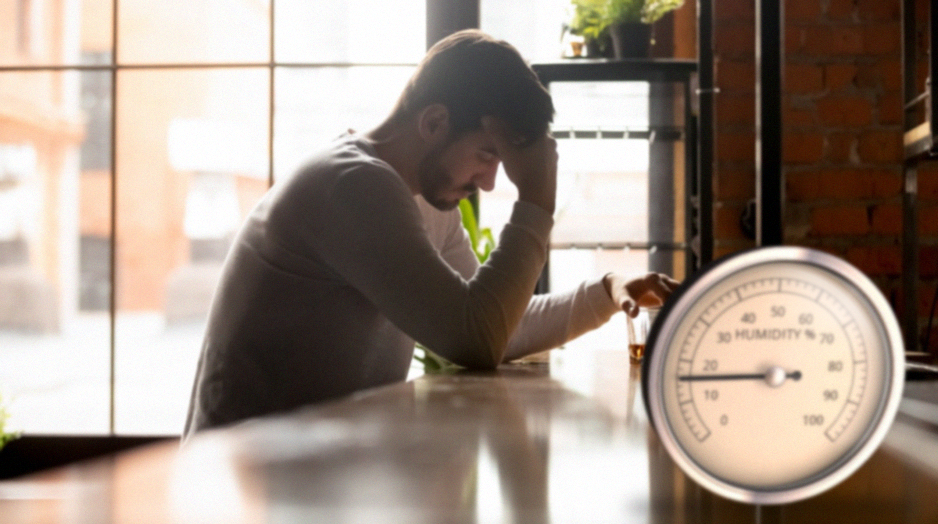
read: 16 %
